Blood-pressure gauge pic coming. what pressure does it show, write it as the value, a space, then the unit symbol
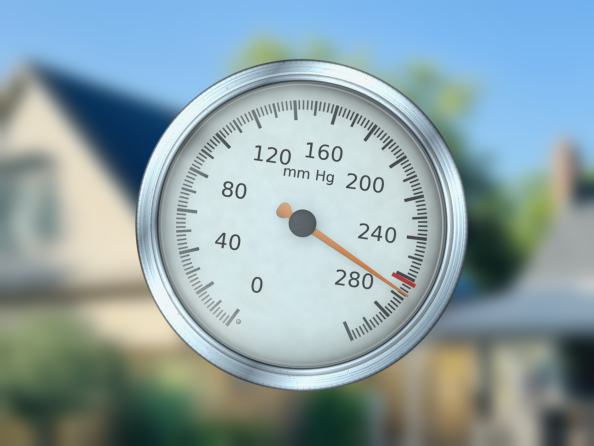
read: 268 mmHg
